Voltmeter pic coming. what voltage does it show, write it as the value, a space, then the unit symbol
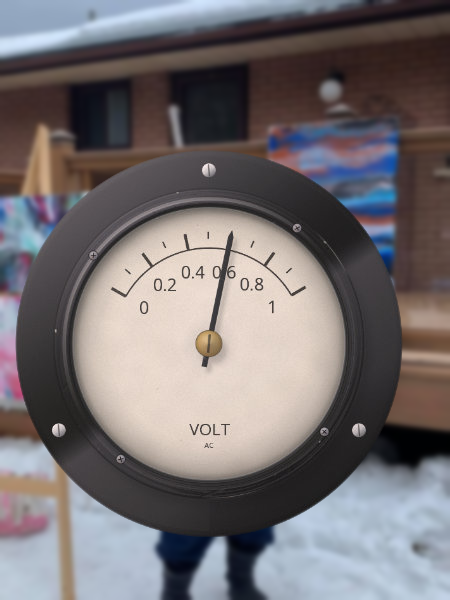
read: 0.6 V
